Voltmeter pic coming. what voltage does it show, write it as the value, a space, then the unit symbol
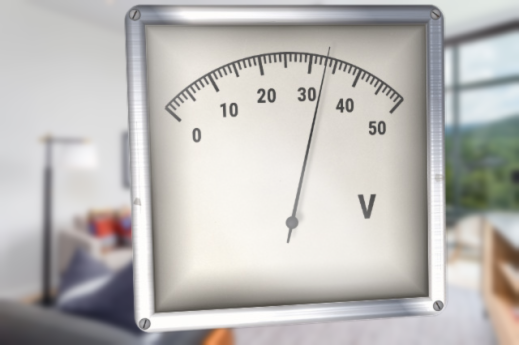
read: 33 V
